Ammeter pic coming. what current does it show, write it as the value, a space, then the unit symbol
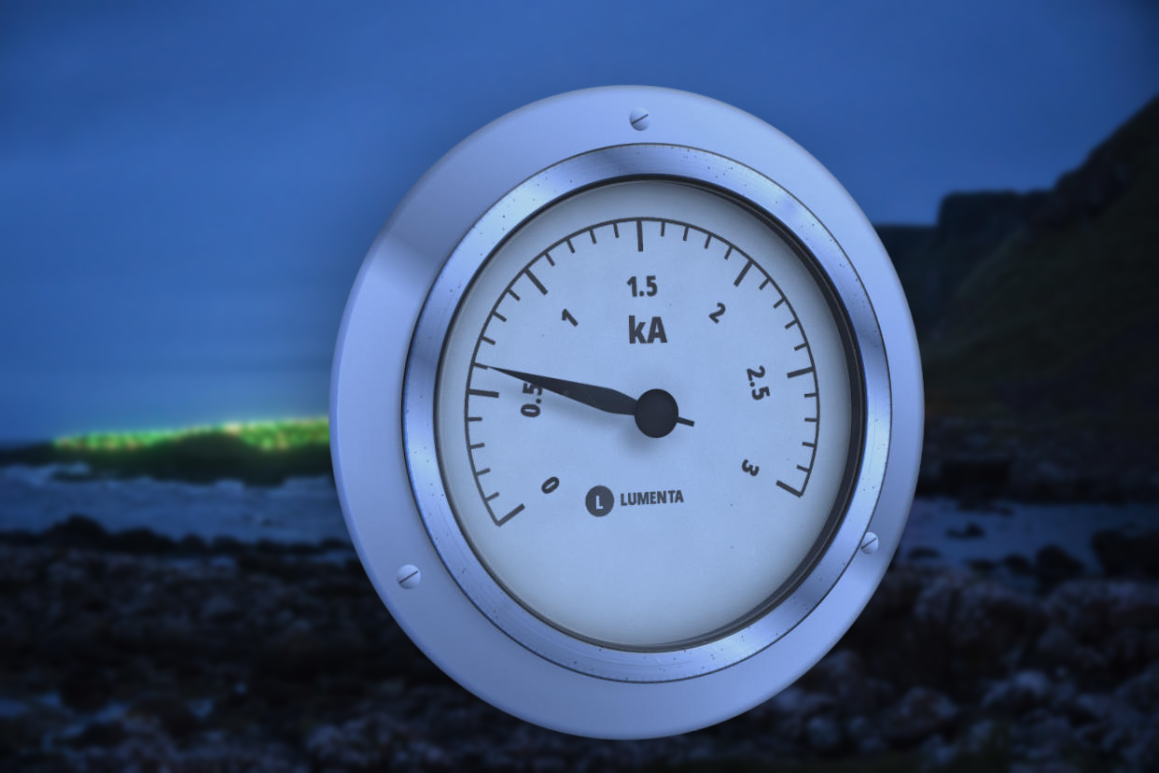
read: 0.6 kA
